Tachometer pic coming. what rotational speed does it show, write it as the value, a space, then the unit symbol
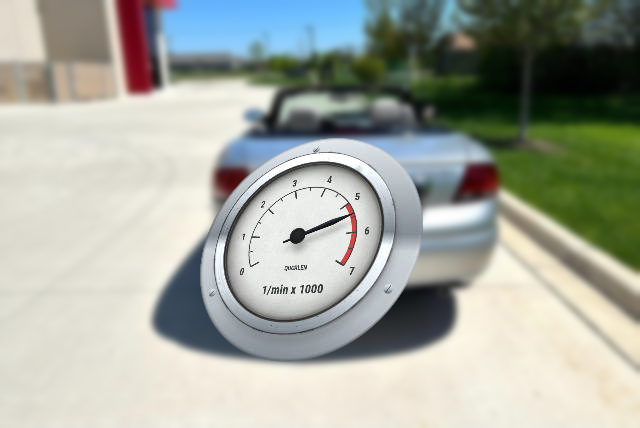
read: 5500 rpm
